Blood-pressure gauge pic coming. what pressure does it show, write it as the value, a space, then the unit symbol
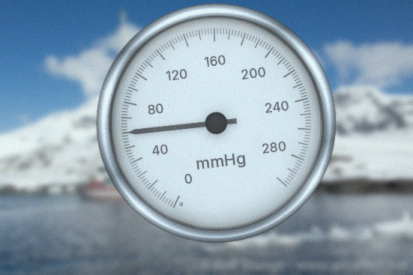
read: 60 mmHg
